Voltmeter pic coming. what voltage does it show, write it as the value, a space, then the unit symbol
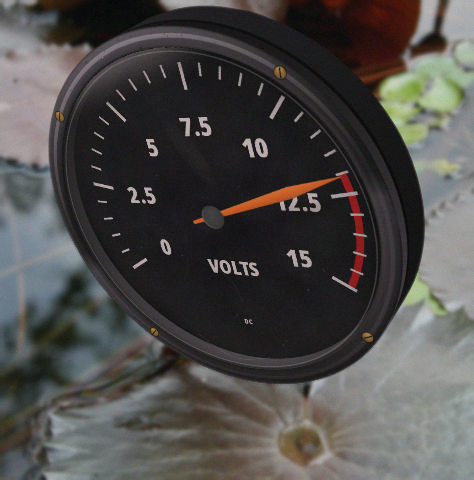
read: 12 V
